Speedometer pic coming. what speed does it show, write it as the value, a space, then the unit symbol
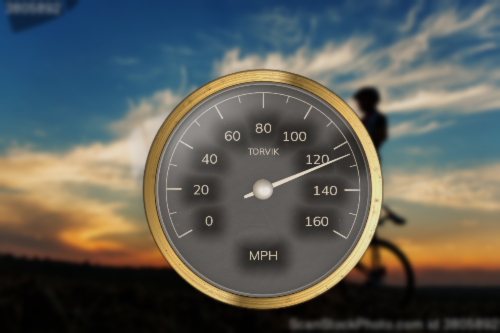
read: 125 mph
